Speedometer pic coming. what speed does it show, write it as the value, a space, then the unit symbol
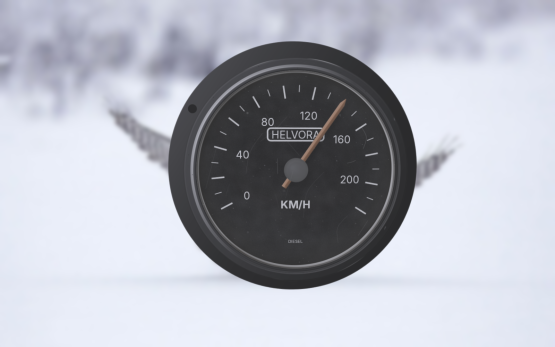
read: 140 km/h
